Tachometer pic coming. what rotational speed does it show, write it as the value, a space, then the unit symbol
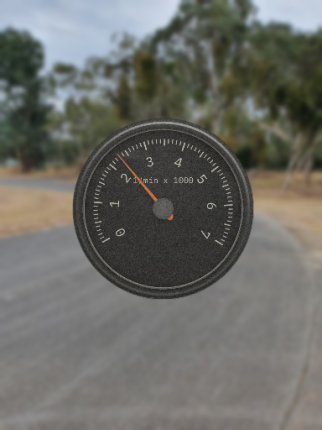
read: 2300 rpm
